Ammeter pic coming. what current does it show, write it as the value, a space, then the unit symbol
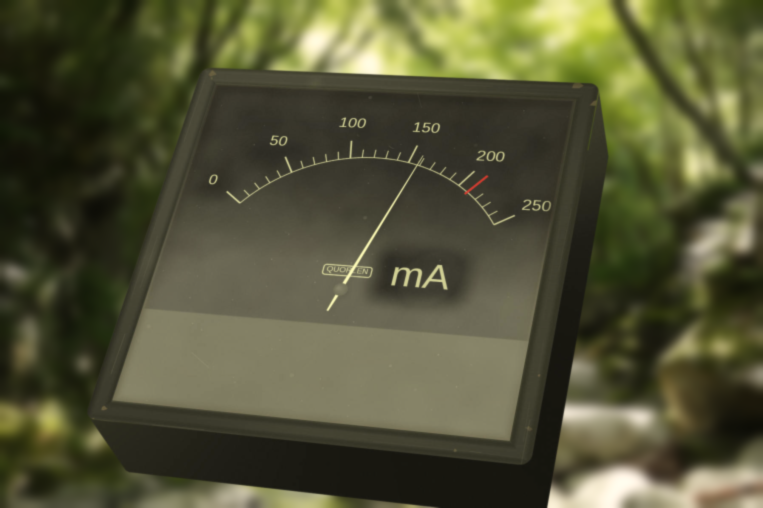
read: 160 mA
